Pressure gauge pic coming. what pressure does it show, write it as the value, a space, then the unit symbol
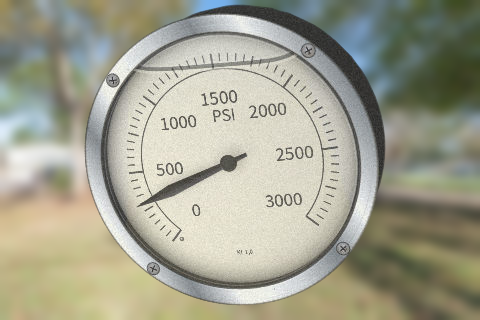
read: 300 psi
